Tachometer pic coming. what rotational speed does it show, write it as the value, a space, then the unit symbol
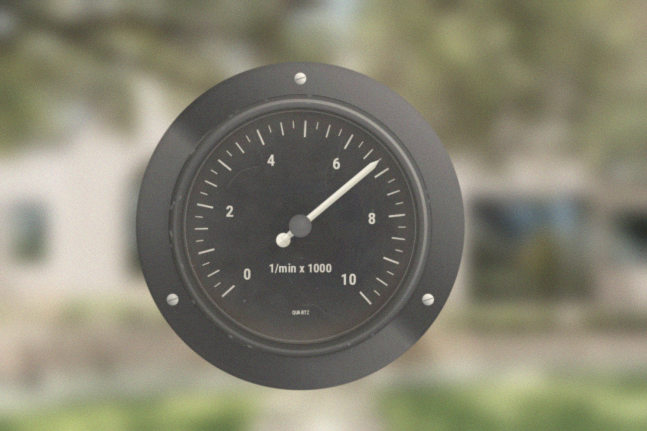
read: 6750 rpm
